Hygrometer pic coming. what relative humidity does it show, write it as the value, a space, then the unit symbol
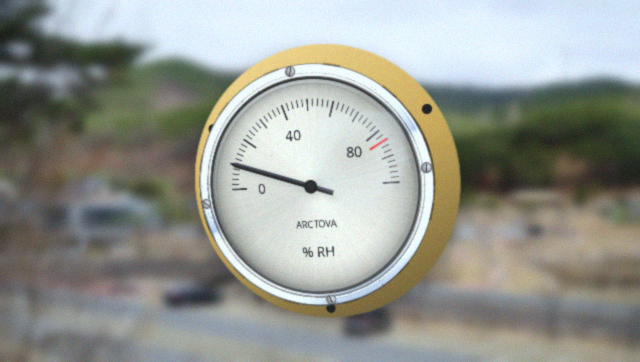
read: 10 %
